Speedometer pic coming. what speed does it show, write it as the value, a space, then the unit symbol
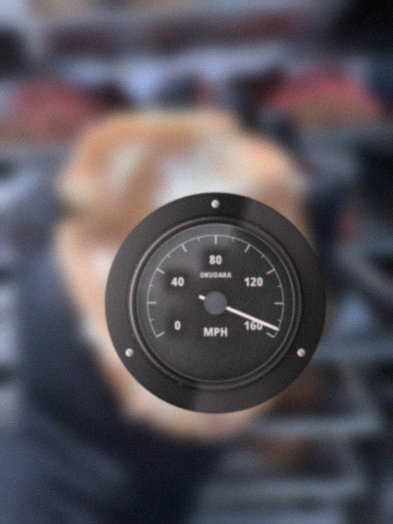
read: 155 mph
